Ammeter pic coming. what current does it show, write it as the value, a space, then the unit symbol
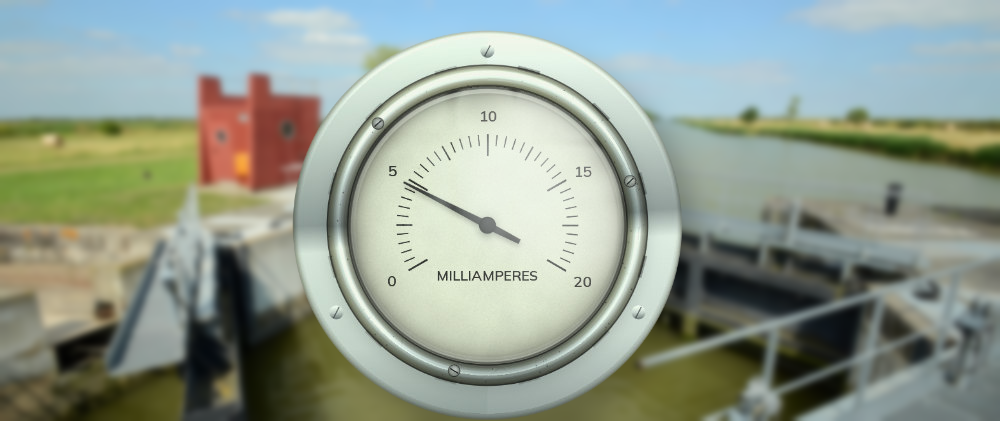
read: 4.75 mA
